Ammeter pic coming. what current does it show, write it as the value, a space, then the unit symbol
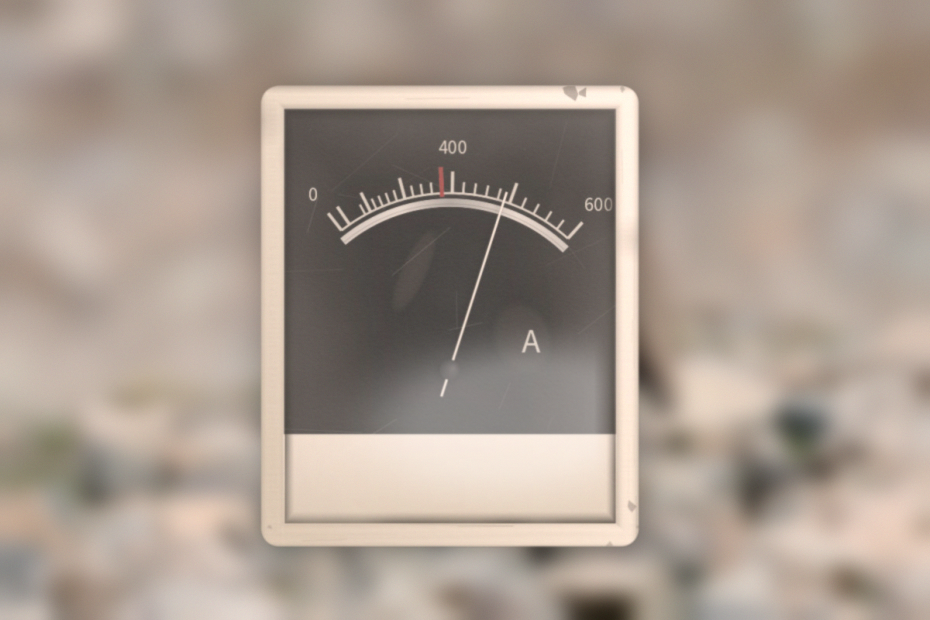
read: 490 A
